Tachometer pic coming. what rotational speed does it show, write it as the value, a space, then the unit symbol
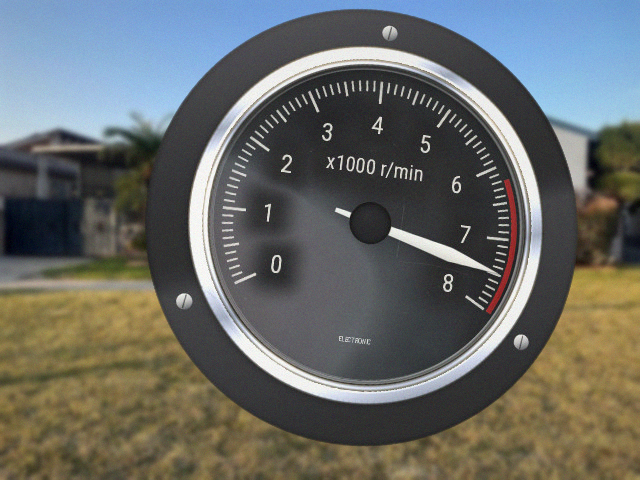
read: 7500 rpm
